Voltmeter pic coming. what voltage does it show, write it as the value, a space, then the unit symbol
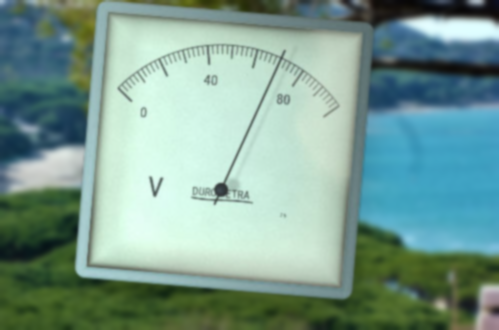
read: 70 V
